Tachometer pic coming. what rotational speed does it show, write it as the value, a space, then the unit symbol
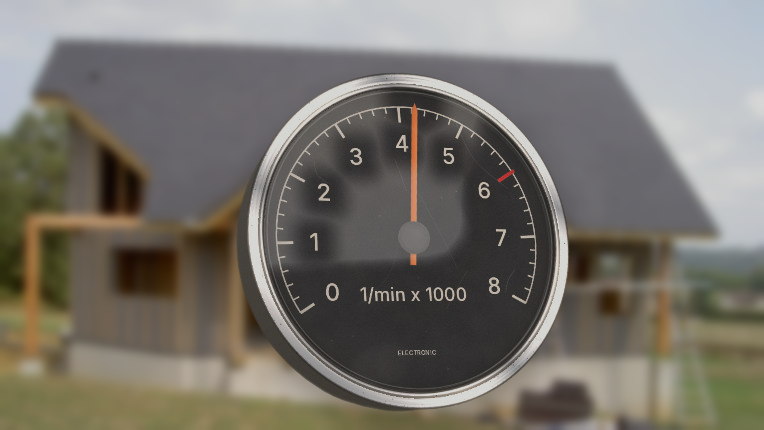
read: 4200 rpm
